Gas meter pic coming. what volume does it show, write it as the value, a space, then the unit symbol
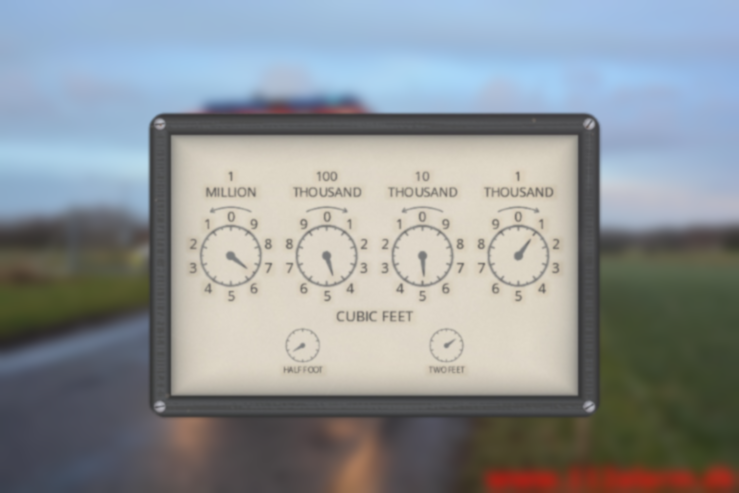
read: 645100 ft³
